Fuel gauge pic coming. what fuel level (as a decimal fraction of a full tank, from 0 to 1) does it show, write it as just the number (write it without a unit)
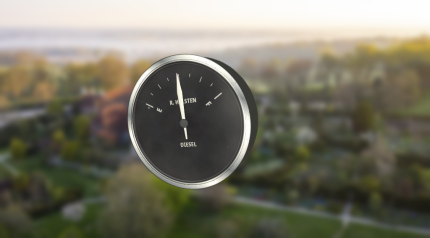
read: 0.5
